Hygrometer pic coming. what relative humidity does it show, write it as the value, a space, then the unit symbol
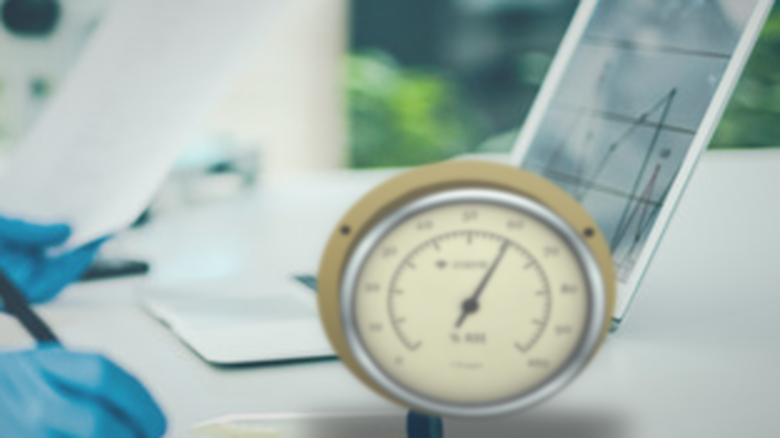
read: 60 %
